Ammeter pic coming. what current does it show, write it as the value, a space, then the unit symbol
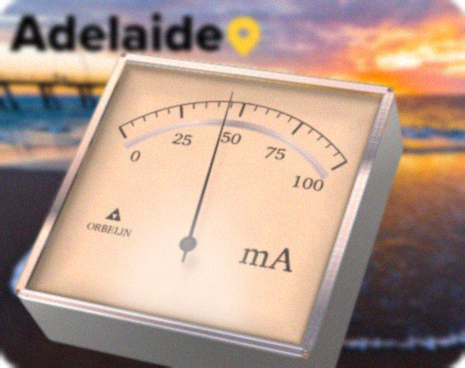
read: 45 mA
